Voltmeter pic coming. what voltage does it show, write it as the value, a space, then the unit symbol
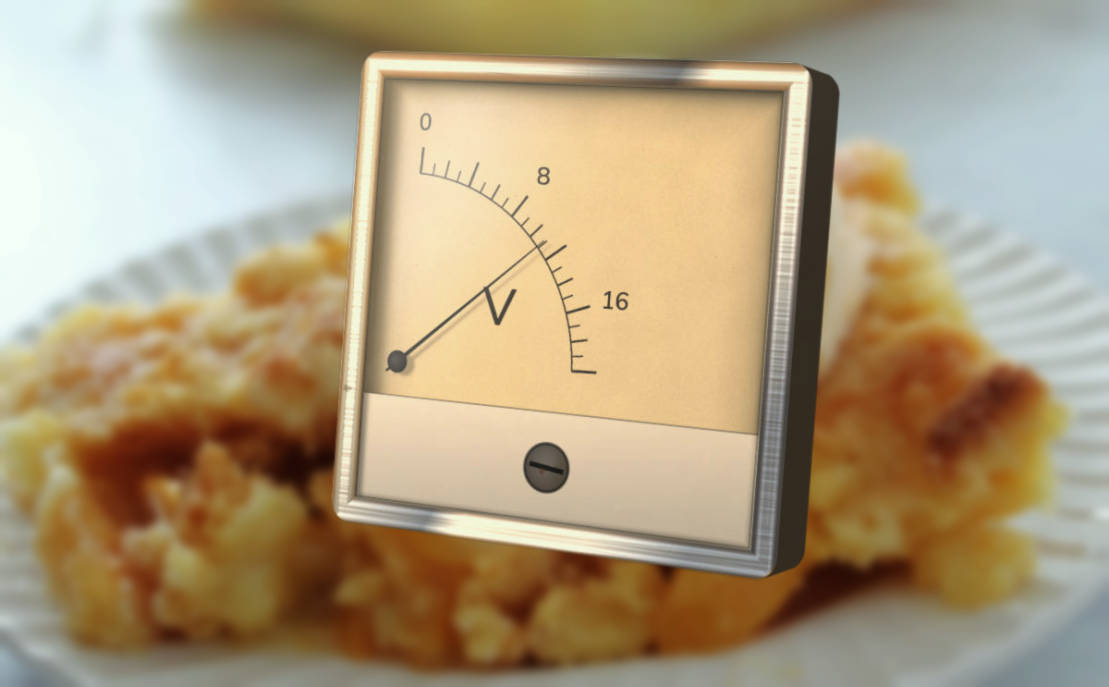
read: 11 V
